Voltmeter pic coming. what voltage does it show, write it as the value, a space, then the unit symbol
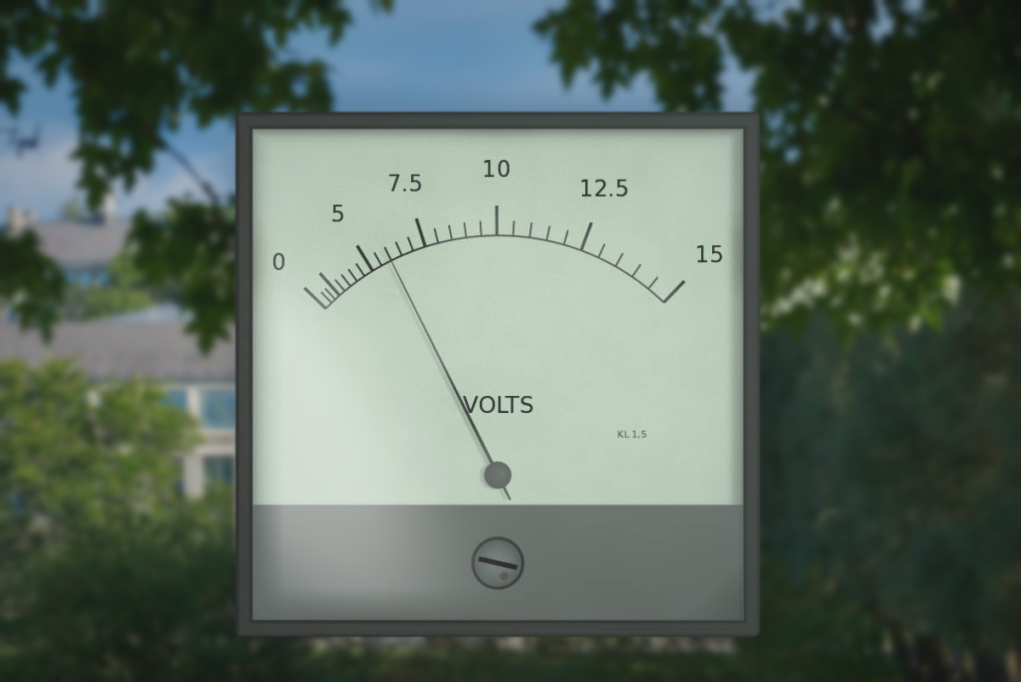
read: 6 V
